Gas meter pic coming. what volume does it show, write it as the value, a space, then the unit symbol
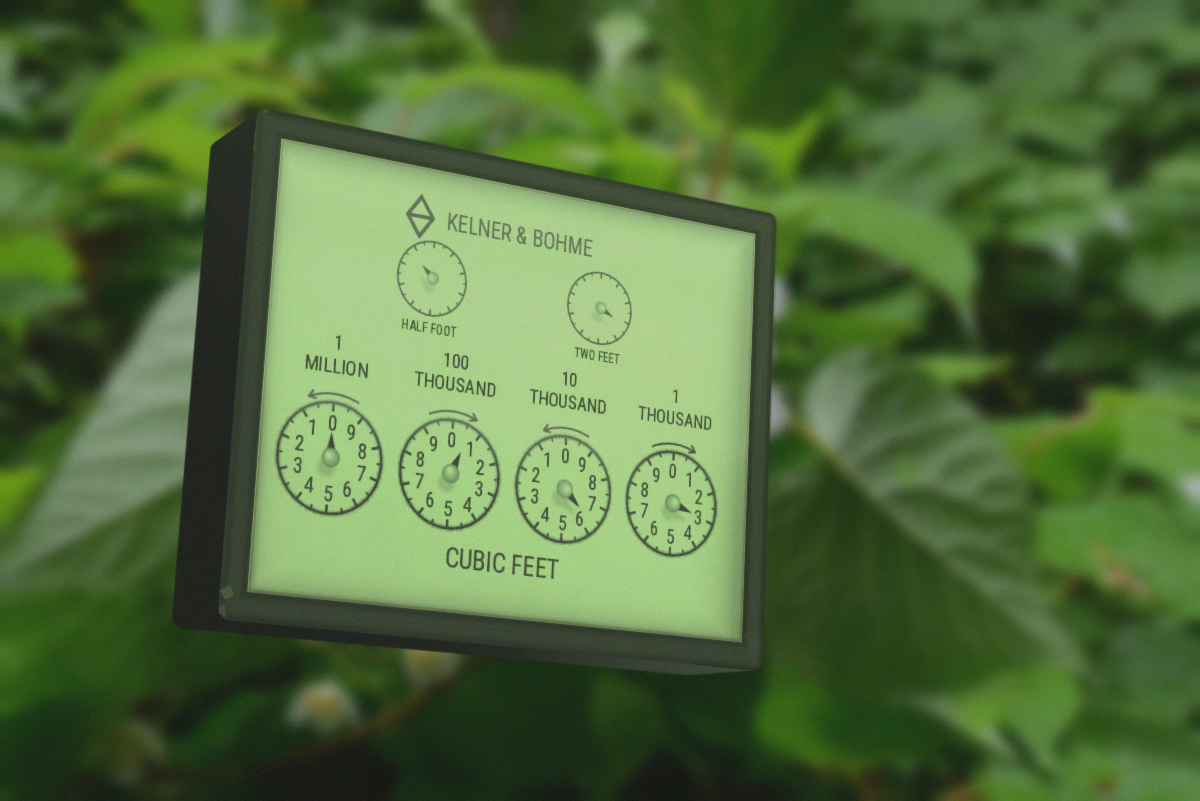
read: 6300 ft³
